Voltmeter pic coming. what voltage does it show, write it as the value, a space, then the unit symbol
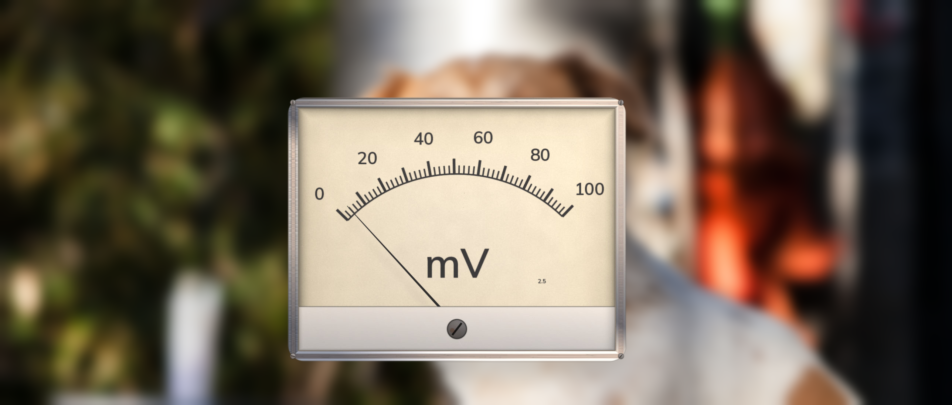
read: 4 mV
